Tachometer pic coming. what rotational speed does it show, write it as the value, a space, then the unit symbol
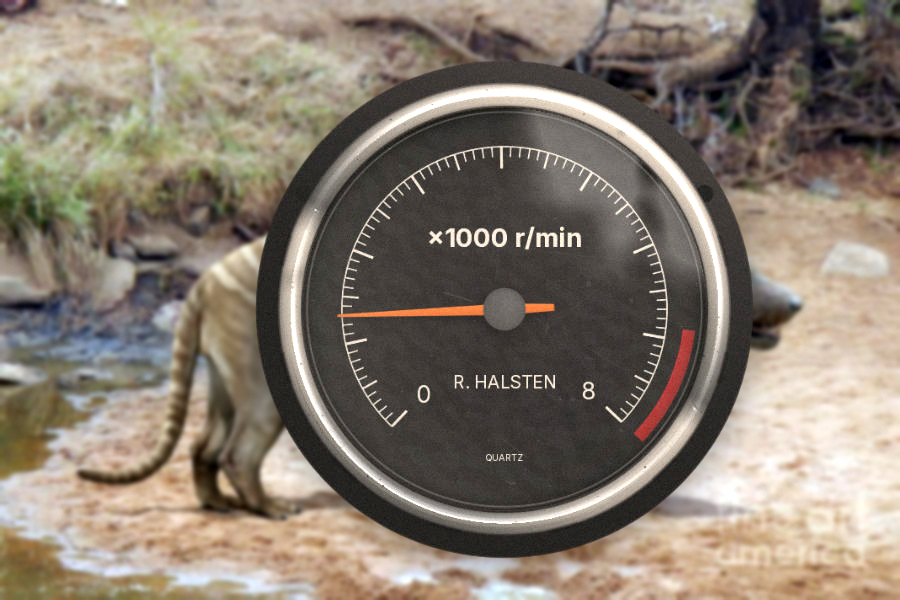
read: 1300 rpm
